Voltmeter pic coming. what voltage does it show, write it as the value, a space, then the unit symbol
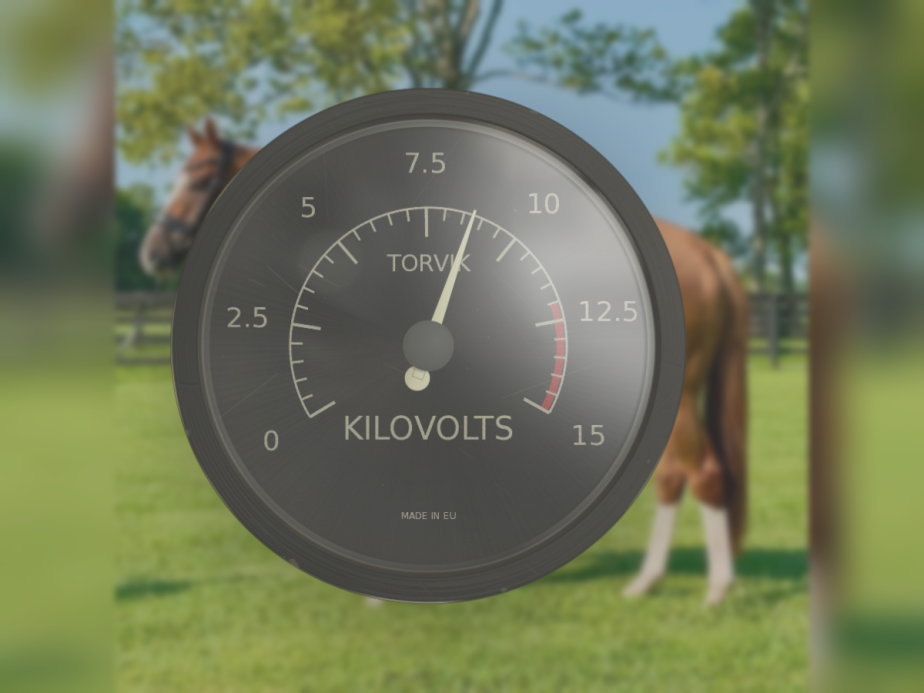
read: 8.75 kV
